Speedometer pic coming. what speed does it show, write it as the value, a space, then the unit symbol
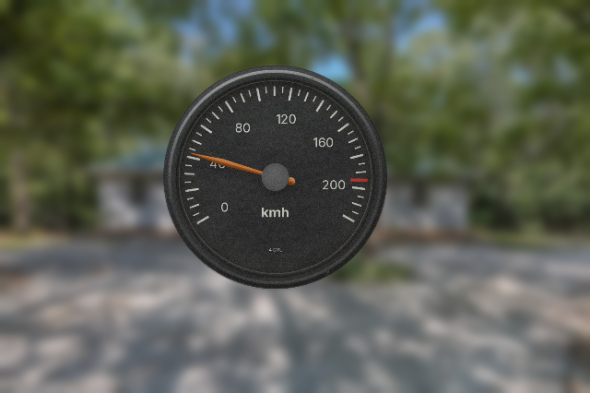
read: 42.5 km/h
